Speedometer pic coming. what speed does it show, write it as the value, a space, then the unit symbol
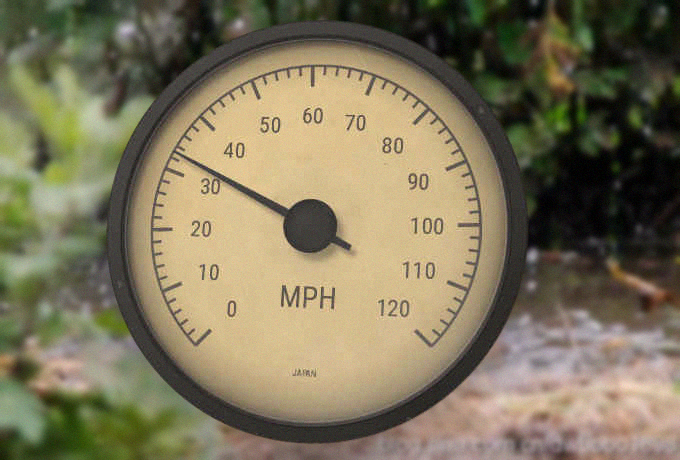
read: 33 mph
